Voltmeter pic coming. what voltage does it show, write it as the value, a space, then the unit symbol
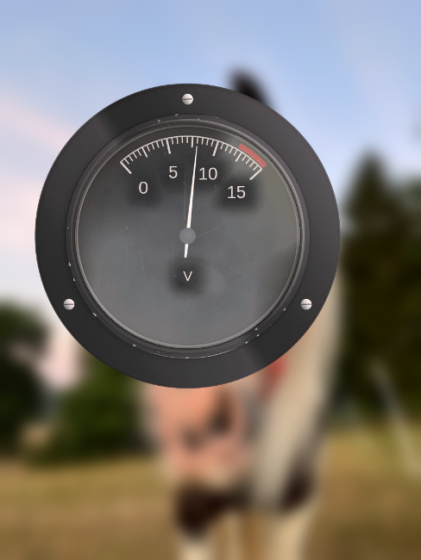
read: 8 V
